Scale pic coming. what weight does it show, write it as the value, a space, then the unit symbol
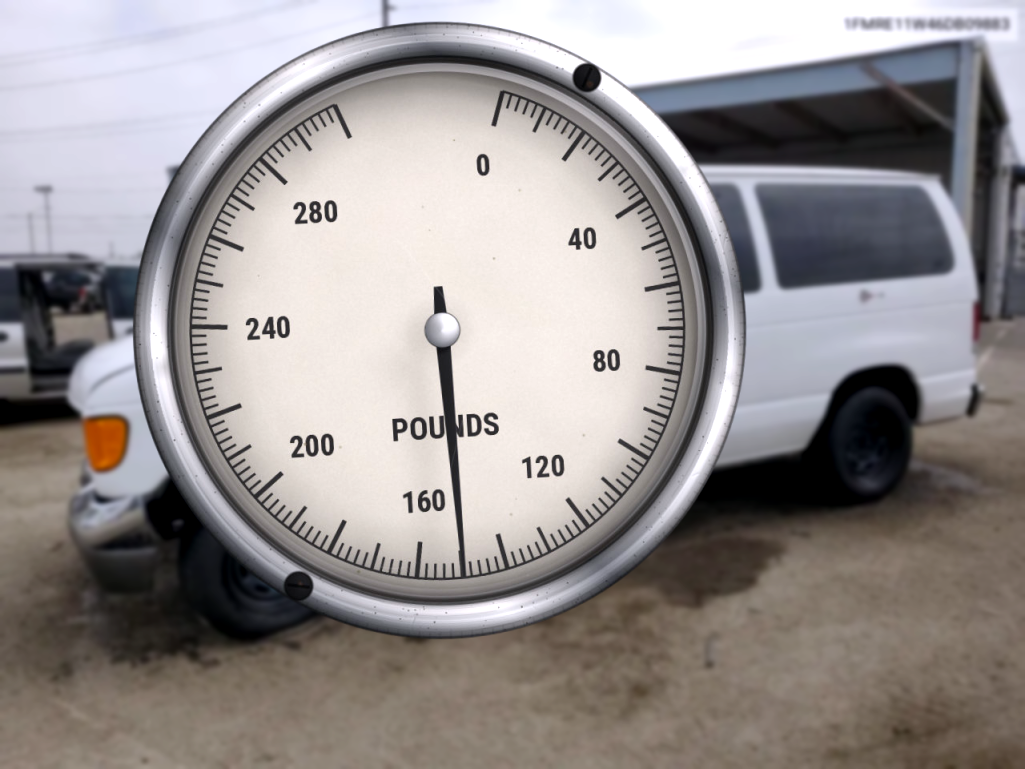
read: 150 lb
